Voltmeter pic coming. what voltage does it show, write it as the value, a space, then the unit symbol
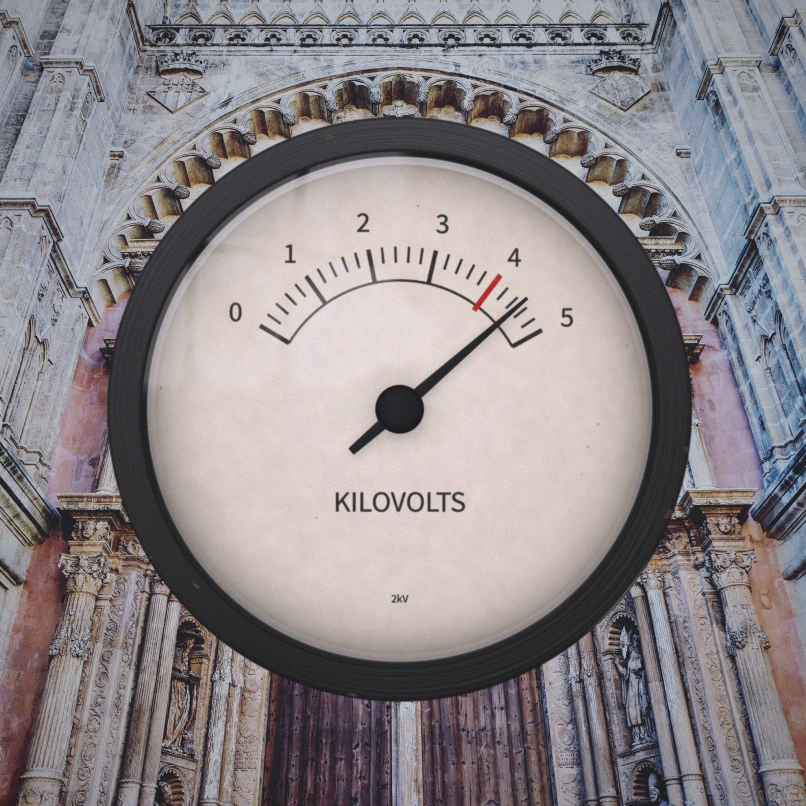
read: 4.5 kV
